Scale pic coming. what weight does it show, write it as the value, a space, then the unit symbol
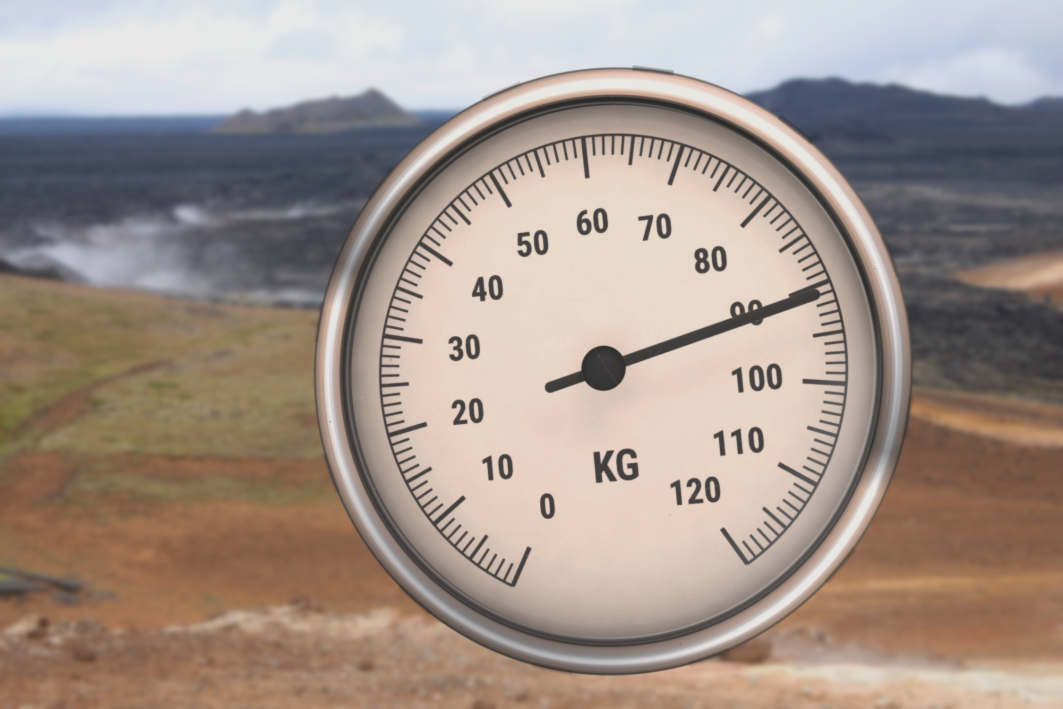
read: 91 kg
